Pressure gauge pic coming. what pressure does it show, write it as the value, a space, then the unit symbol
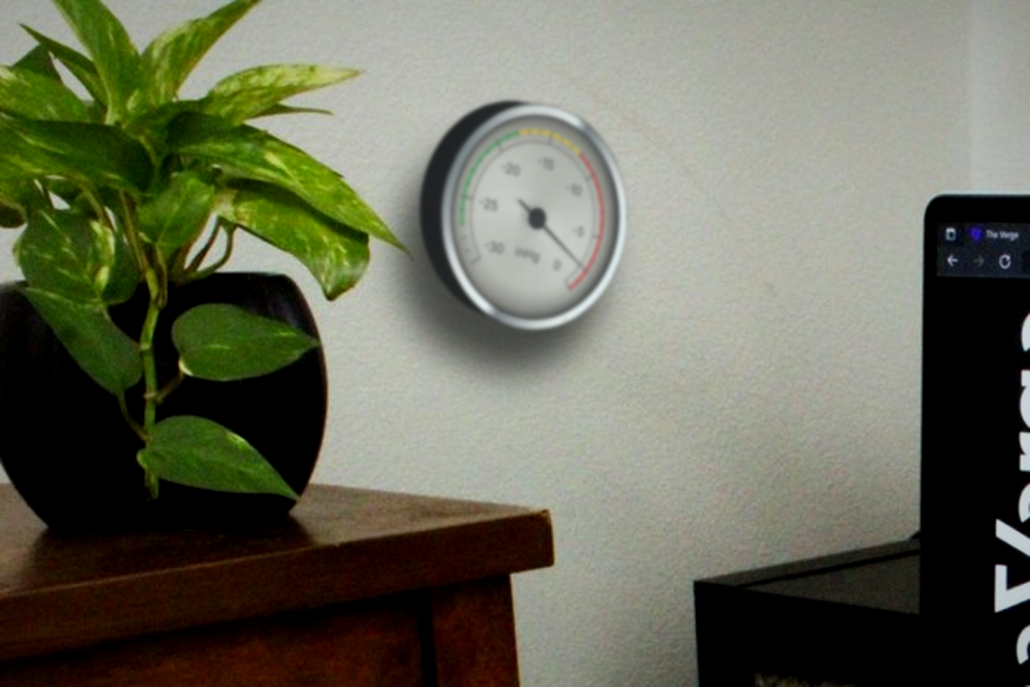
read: -2 inHg
